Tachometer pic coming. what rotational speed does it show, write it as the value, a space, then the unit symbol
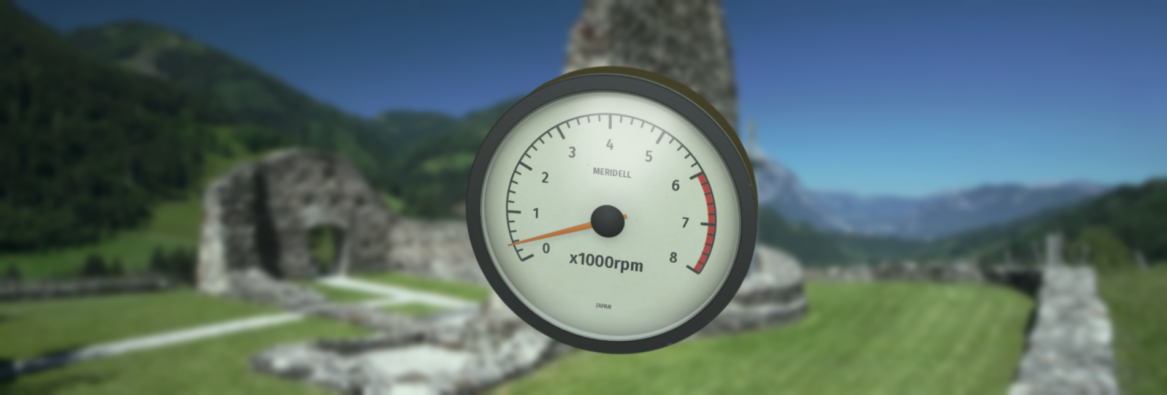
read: 400 rpm
